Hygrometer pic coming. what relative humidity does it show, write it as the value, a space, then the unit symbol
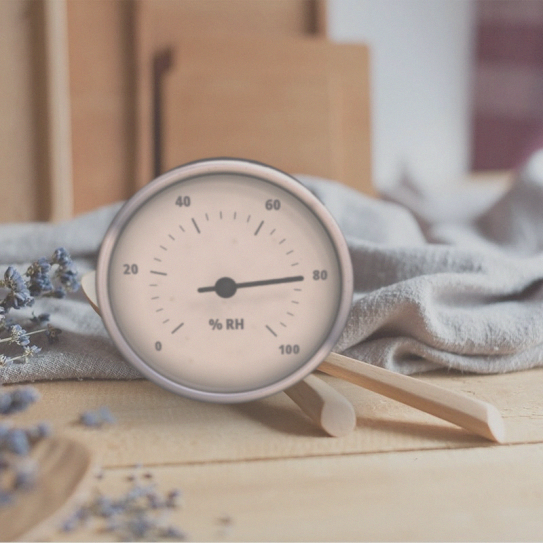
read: 80 %
